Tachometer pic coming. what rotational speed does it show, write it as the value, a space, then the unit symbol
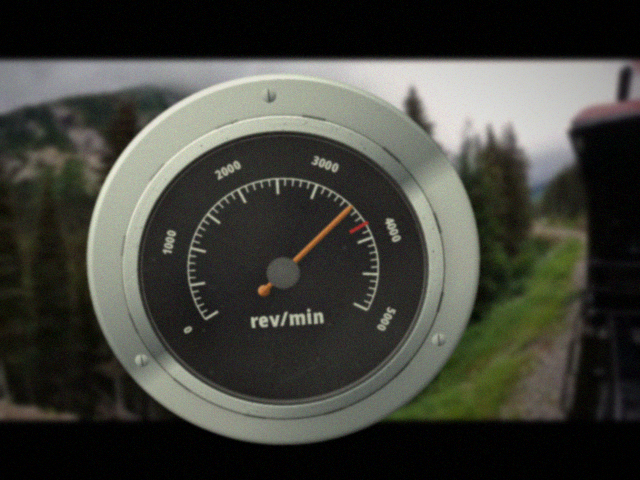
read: 3500 rpm
